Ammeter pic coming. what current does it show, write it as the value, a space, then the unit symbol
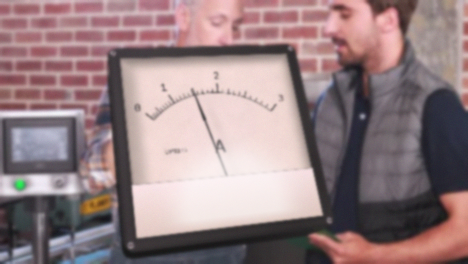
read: 1.5 A
